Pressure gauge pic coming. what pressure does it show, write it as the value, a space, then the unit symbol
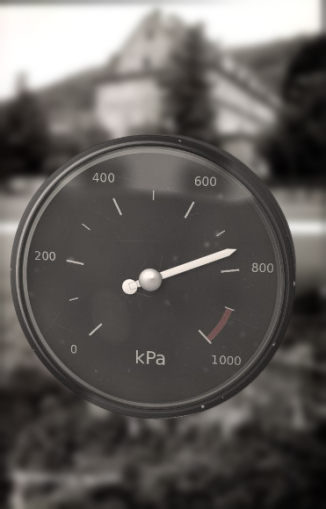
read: 750 kPa
